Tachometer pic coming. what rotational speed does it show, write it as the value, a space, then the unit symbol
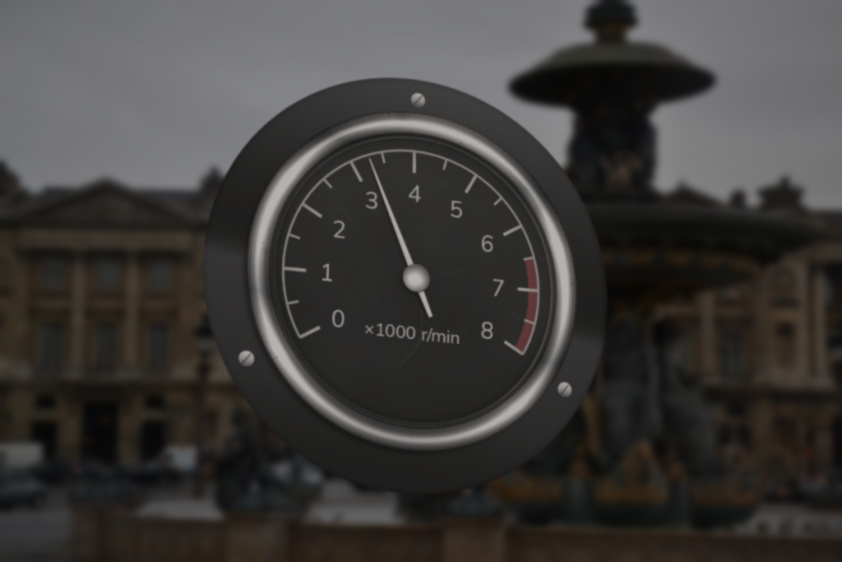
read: 3250 rpm
